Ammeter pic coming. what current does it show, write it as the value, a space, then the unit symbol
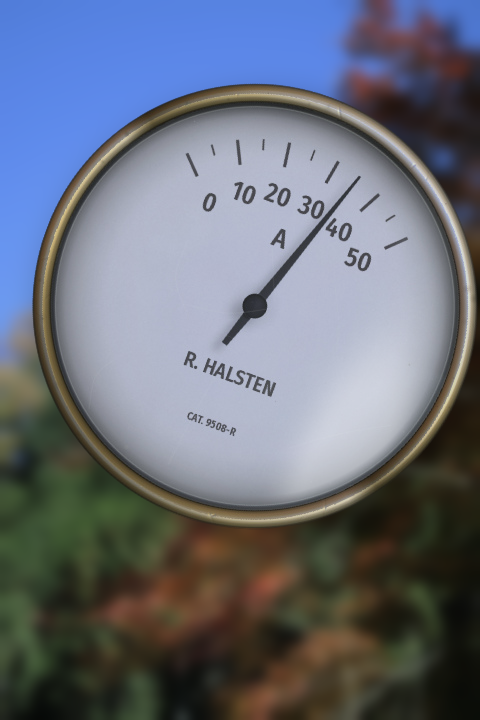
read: 35 A
